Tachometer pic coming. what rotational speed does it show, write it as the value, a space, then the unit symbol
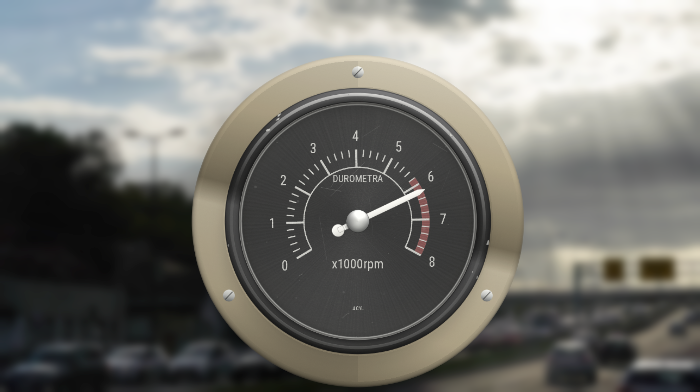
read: 6200 rpm
